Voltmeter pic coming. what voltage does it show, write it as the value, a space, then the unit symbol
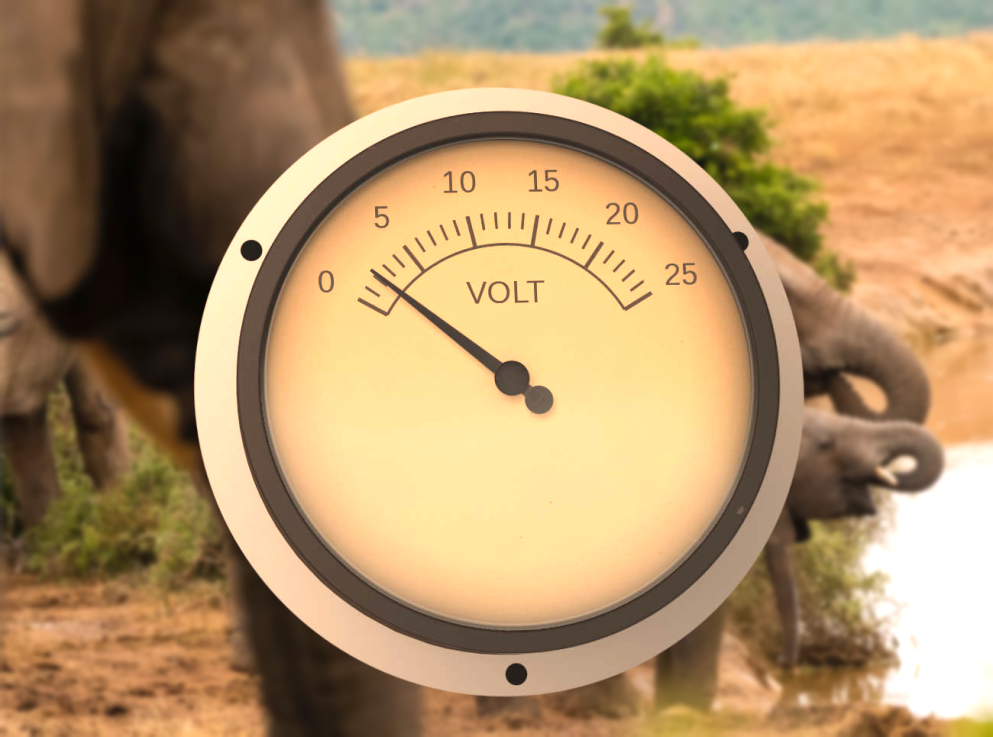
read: 2 V
